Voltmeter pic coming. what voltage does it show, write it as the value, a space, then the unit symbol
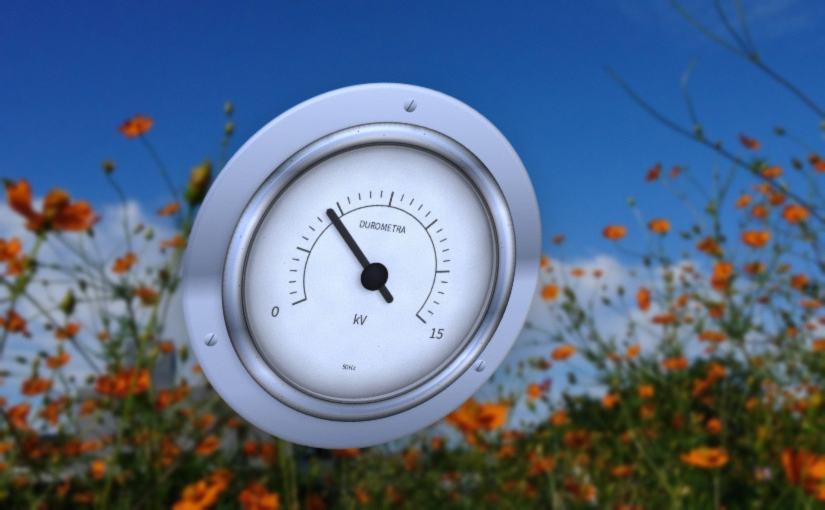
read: 4.5 kV
